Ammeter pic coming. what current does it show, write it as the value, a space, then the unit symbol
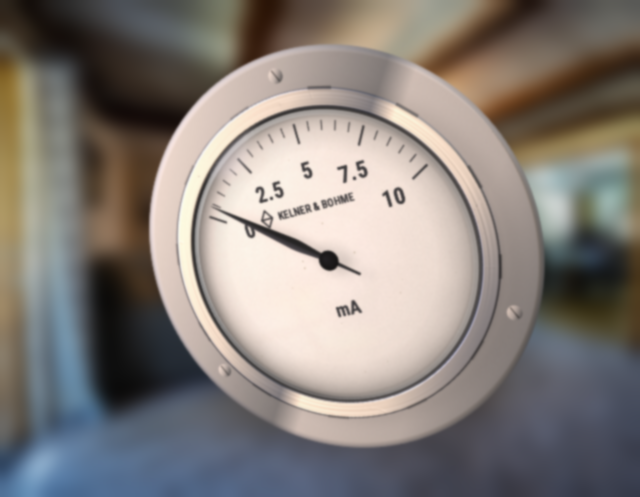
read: 0.5 mA
